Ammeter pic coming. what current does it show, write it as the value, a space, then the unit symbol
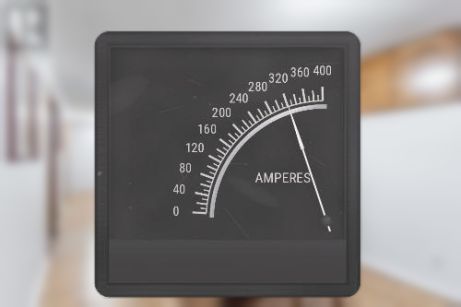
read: 320 A
